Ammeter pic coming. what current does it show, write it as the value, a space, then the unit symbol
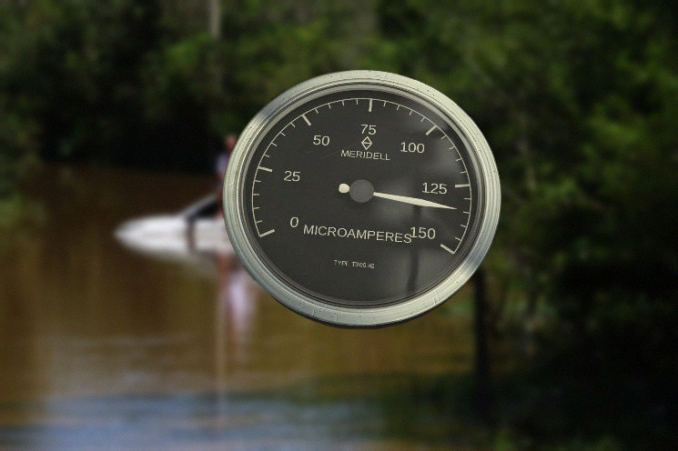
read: 135 µA
